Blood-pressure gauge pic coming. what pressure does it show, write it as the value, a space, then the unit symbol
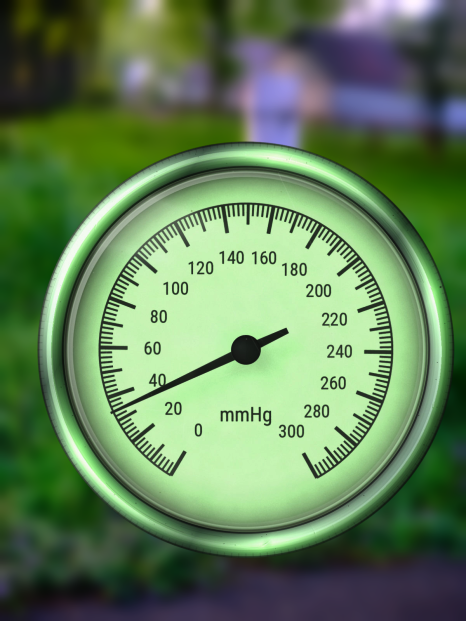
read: 34 mmHg
